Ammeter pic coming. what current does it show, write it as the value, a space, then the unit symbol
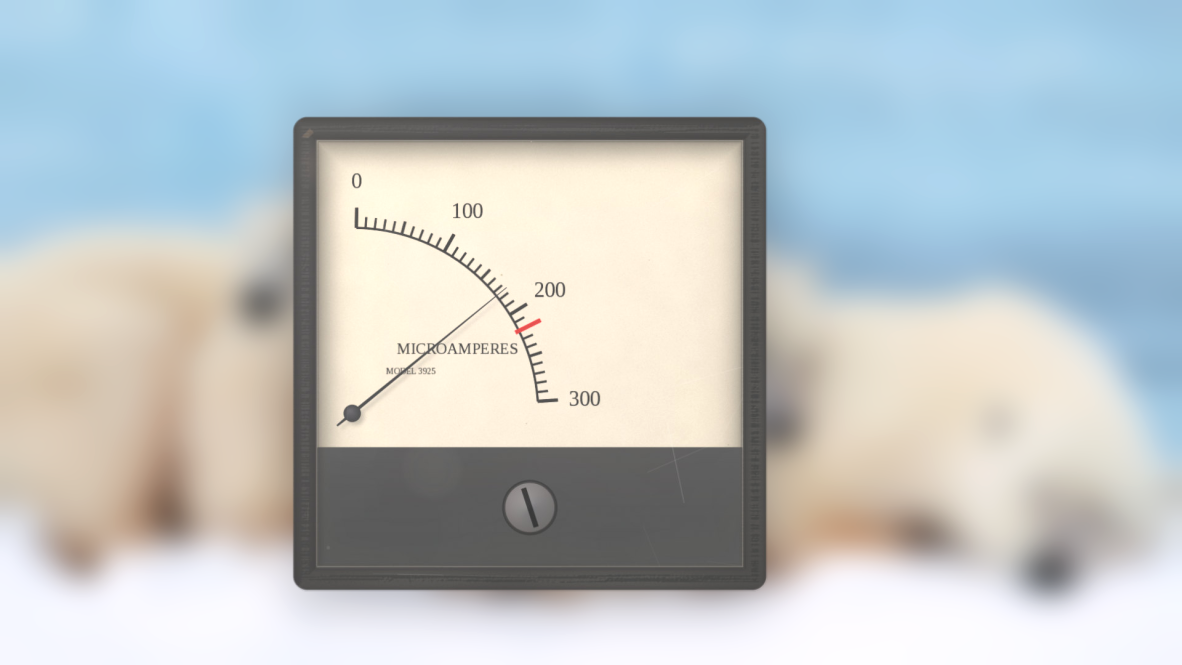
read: 175 µA
